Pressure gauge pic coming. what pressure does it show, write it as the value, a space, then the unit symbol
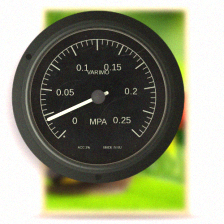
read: 0.02 MPa
